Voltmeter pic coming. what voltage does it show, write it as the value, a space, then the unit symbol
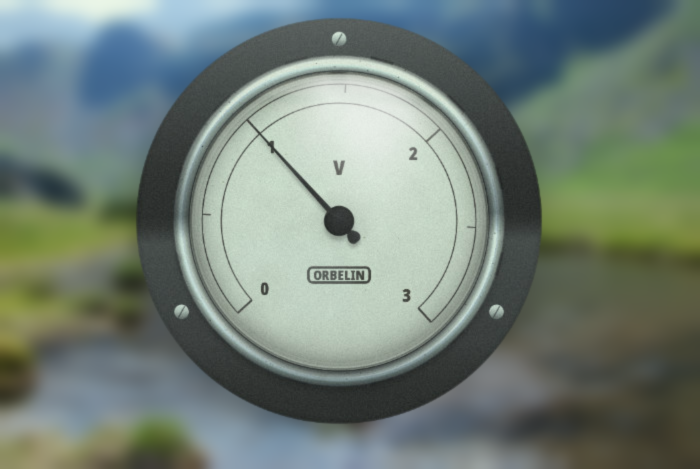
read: 1 V
